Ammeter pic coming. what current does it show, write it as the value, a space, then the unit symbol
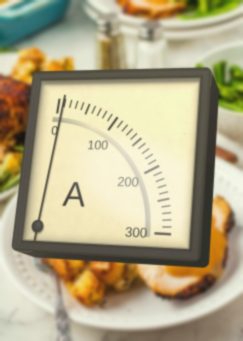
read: 10 A
